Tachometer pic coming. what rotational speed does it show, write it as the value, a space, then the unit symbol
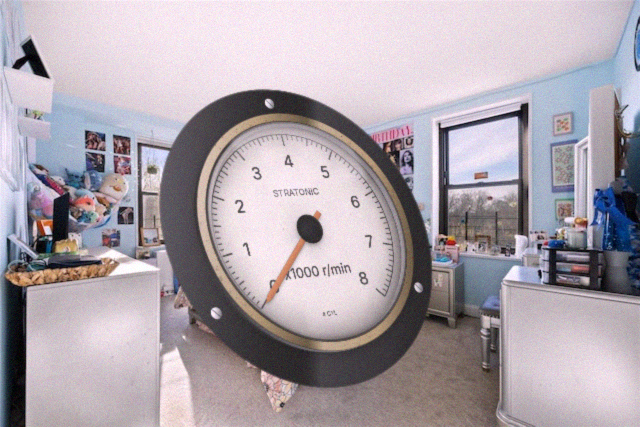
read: 0 rpm
